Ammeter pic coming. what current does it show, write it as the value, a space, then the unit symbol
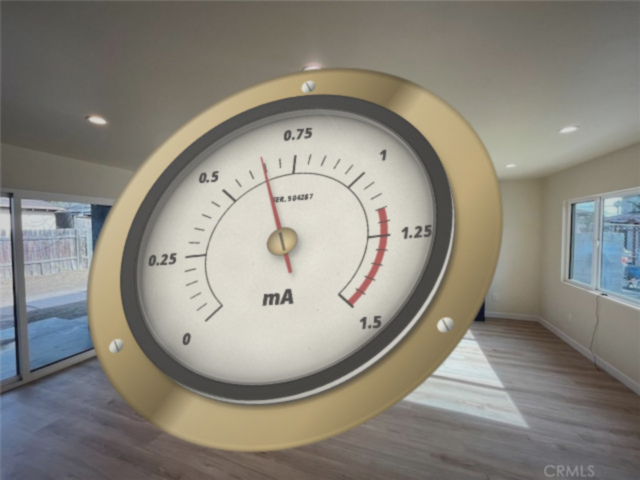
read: 0.65 mA
